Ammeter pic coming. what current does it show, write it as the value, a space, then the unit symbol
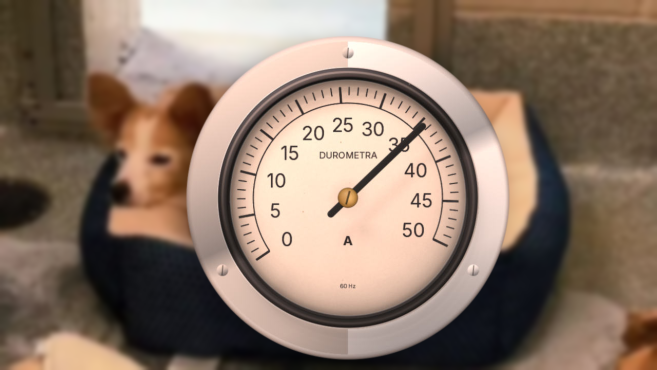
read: 35.5 A
